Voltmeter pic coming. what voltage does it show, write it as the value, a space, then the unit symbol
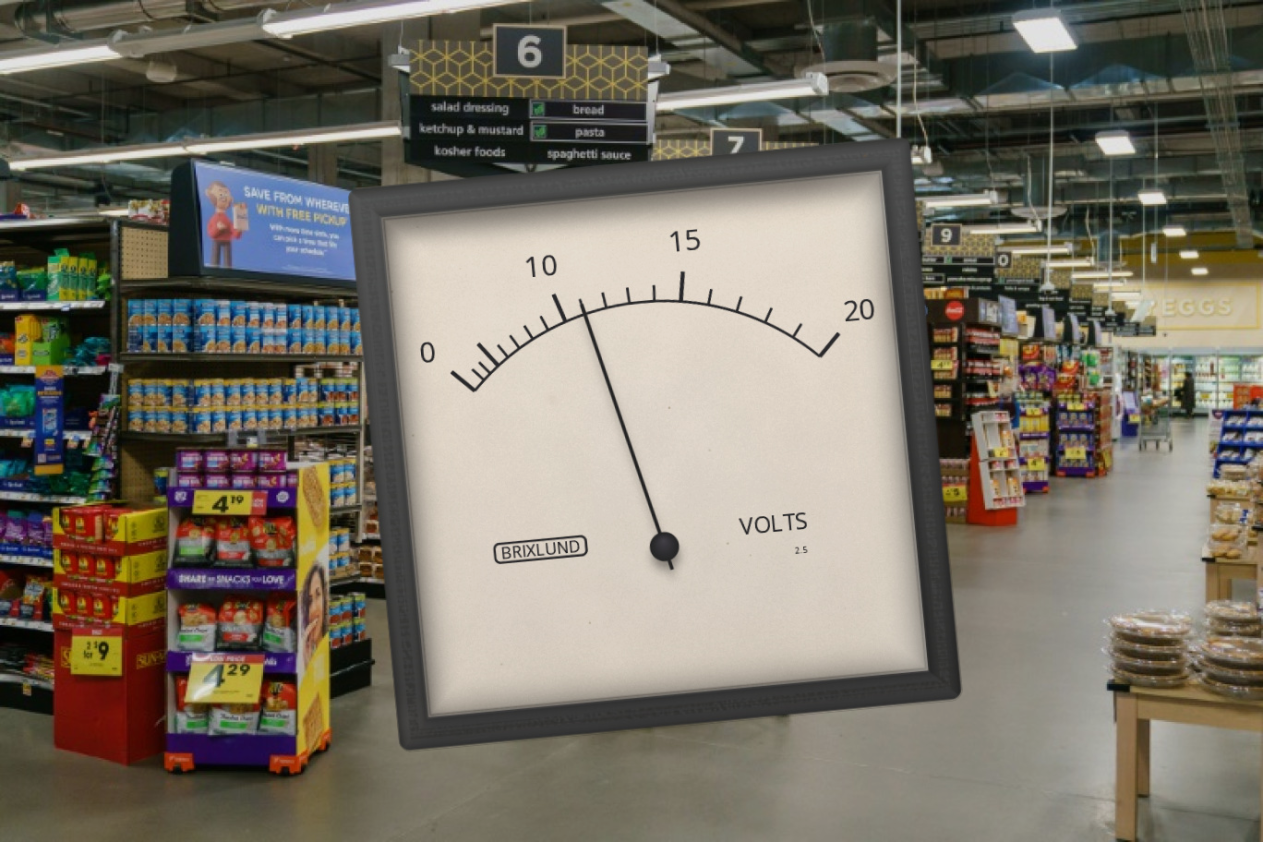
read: 11 V
